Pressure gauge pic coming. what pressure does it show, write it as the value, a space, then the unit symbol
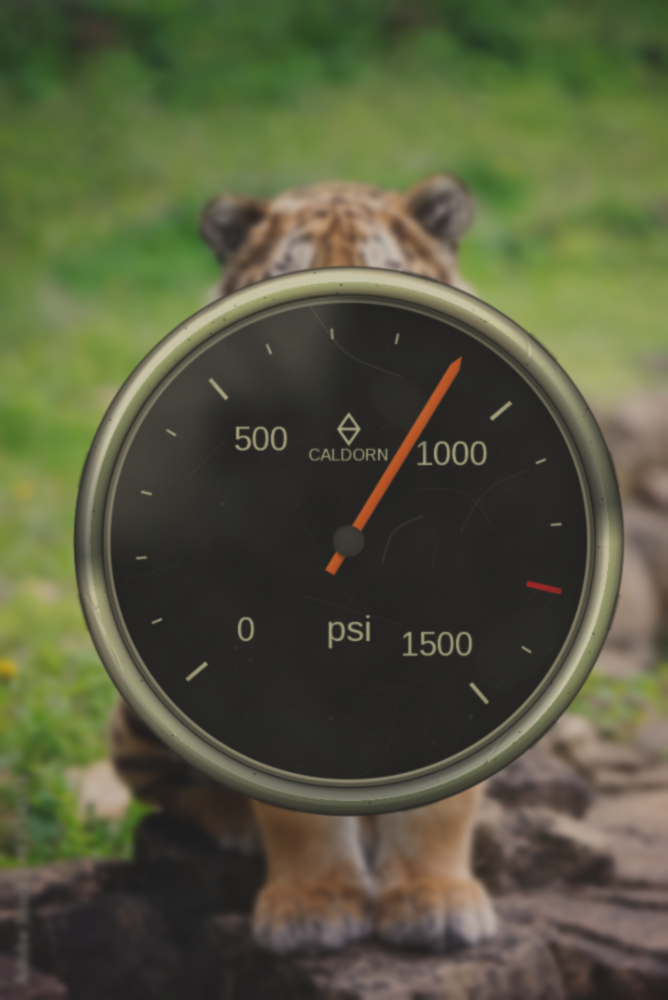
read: 900 psi
